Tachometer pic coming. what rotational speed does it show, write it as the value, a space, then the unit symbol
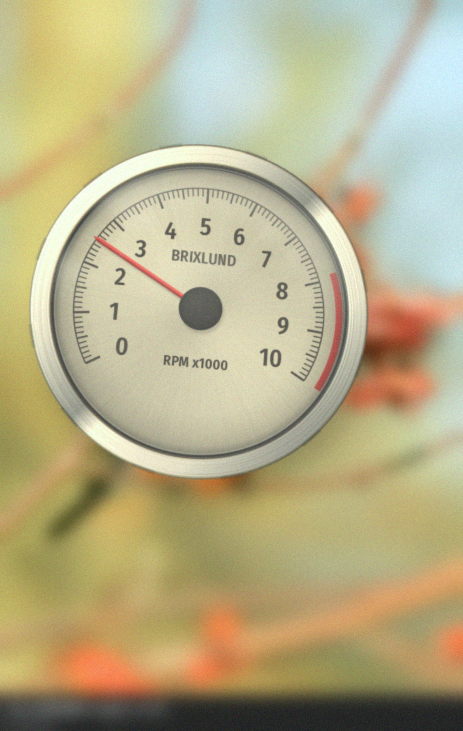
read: 2500 rpm
